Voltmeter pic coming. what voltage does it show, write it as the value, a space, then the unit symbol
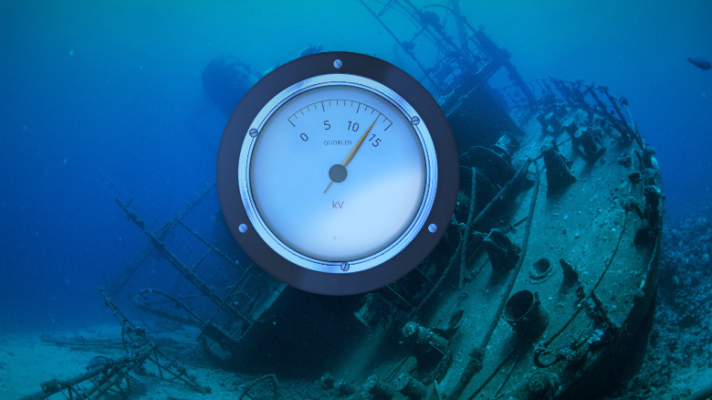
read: 13 kV
